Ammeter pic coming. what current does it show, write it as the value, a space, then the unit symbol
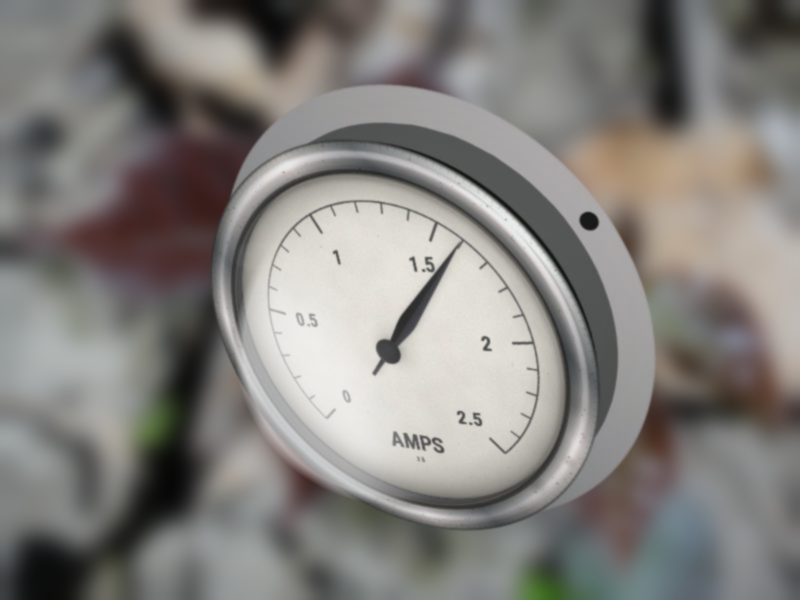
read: 1.6 A
